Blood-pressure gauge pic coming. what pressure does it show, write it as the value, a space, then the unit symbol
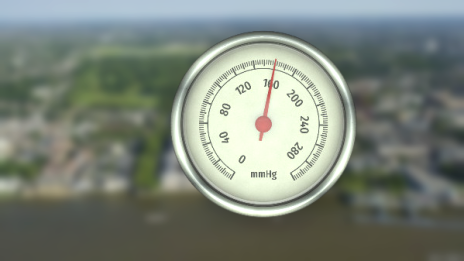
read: 160 mmHg
